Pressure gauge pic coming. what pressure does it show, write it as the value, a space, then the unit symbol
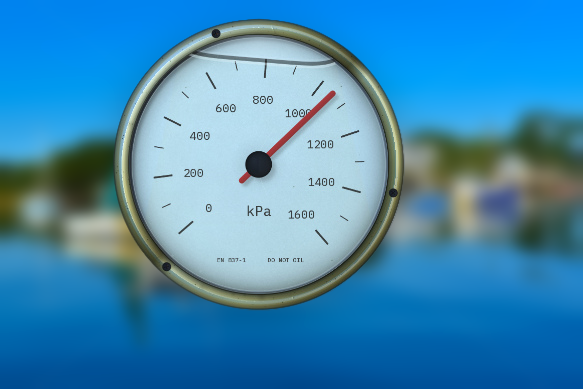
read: 1050 kPa
